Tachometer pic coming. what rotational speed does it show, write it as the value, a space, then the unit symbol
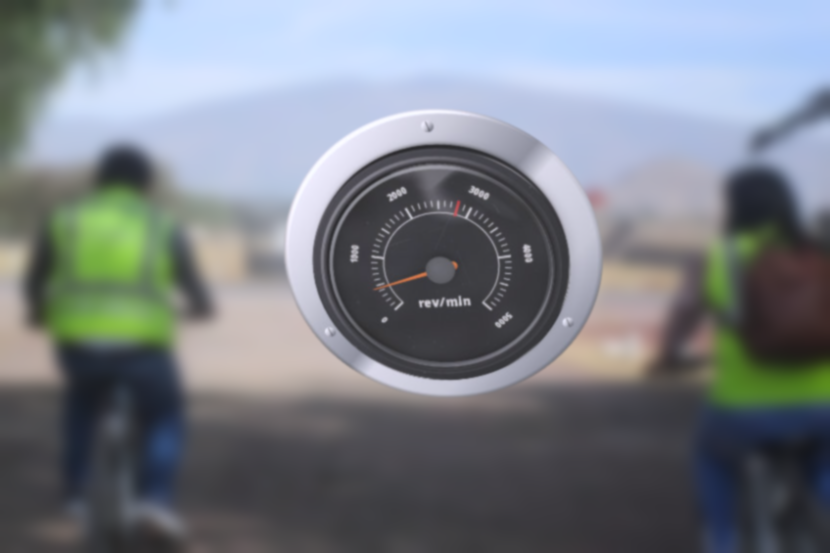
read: 500 rpm
